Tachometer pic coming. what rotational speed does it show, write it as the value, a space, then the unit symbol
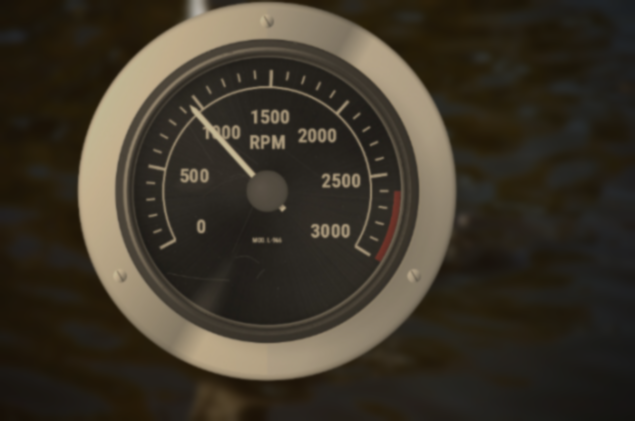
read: 950 rpm
